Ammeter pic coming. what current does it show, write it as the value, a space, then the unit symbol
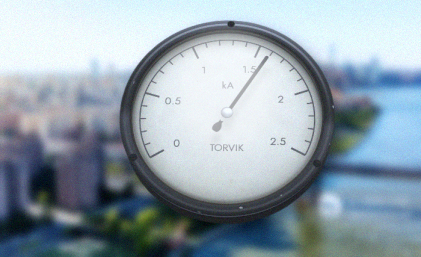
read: 1.6 kA
